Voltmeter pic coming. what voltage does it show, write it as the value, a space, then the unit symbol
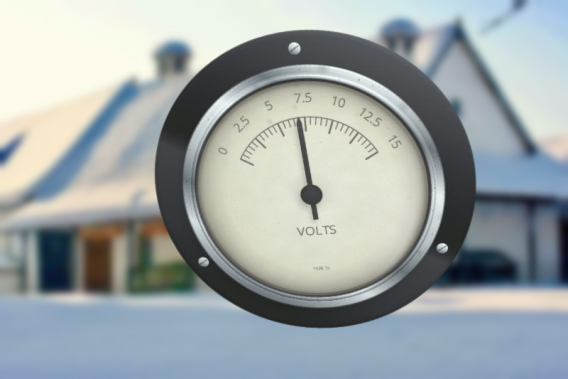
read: 7 V
